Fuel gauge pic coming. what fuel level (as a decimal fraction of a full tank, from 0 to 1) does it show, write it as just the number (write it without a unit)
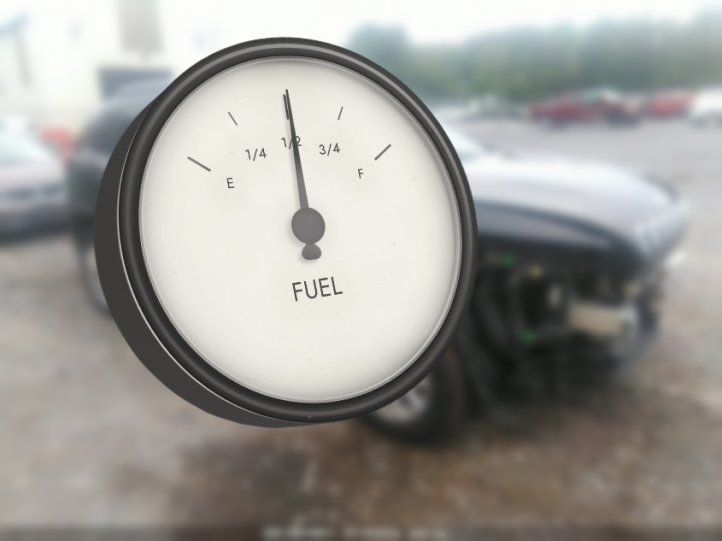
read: 0.5
